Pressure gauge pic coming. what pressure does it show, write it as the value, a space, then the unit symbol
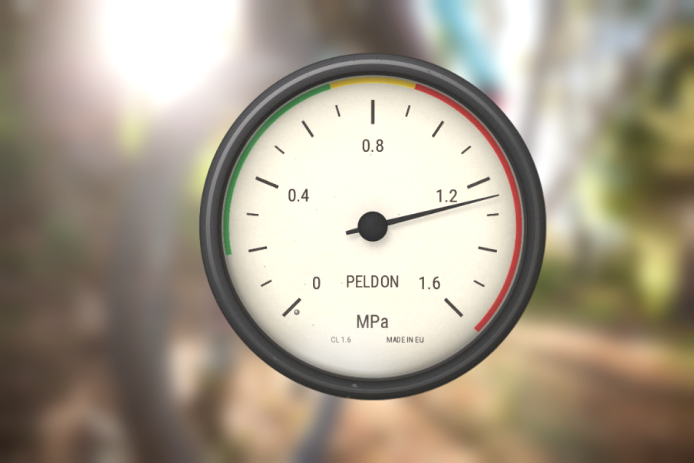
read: 1.25 MPa
